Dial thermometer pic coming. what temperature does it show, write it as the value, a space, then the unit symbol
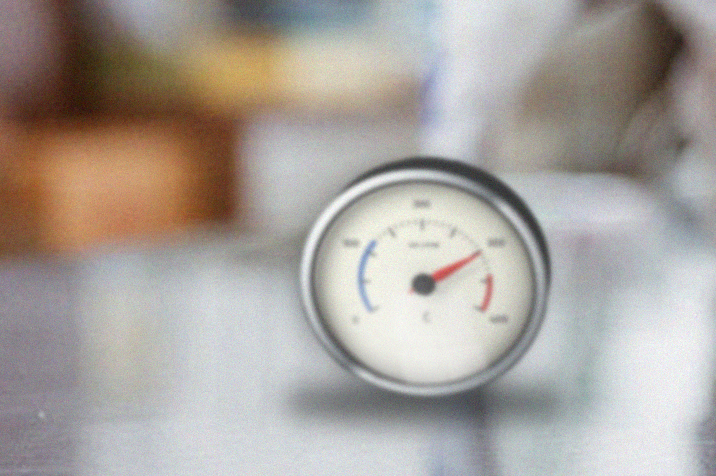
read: 300 °C
